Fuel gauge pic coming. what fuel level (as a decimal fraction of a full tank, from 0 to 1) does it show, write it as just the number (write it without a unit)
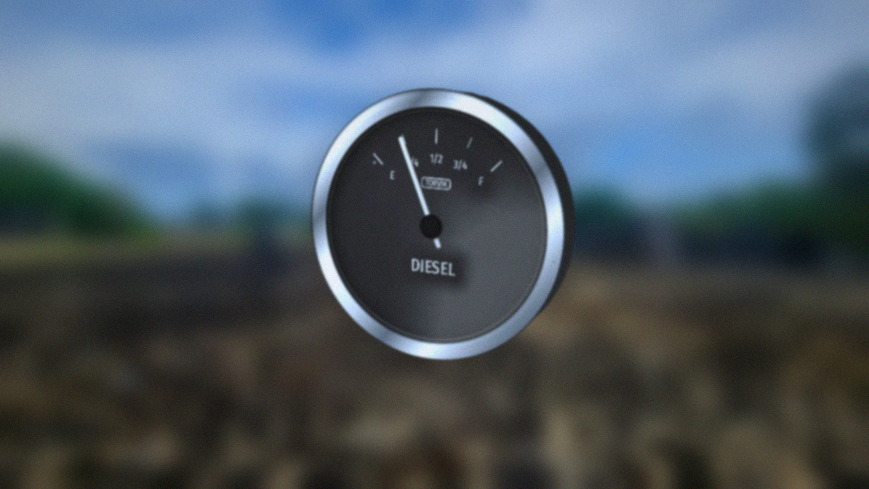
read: 0.25
